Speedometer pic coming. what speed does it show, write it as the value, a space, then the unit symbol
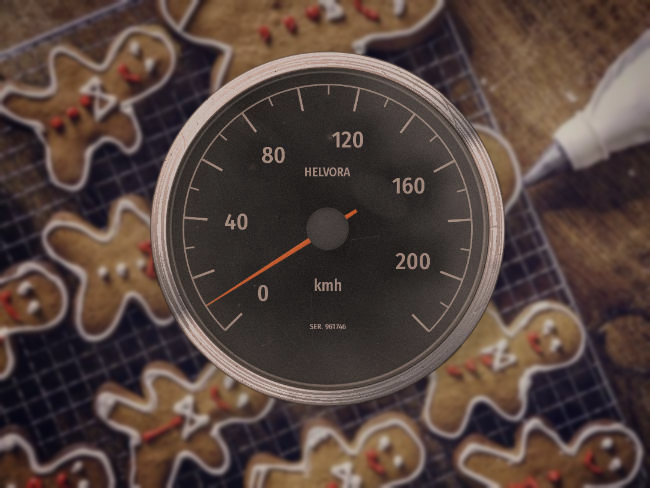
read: 10 km/h
